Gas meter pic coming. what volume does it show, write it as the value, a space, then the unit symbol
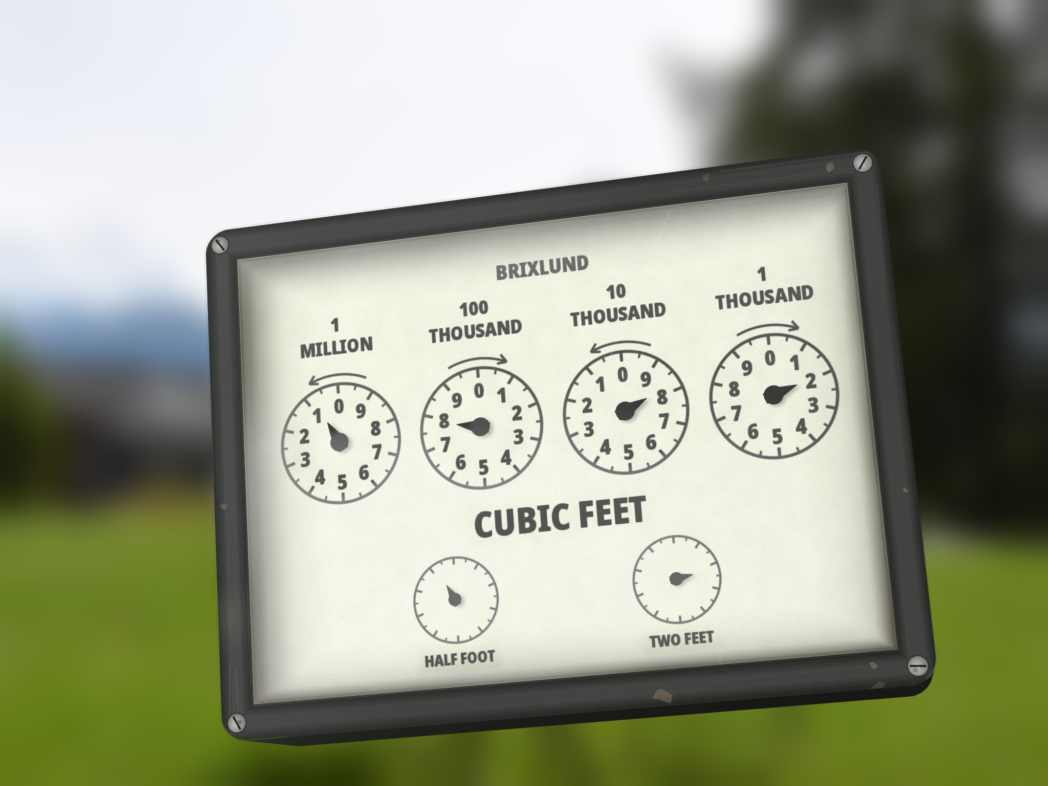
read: 78200 ft³
